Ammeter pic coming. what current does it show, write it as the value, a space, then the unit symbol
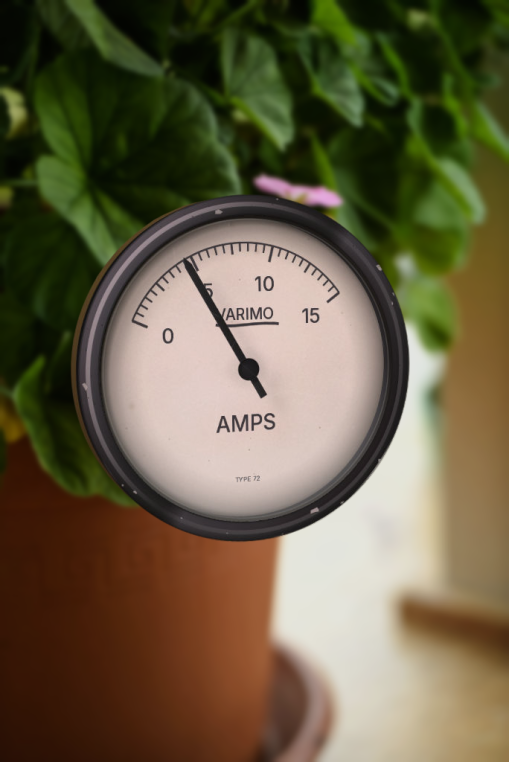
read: 4.5 A
